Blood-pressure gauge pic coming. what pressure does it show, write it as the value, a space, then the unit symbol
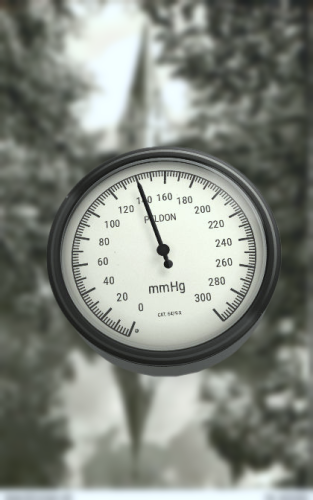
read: 140 mmHg
